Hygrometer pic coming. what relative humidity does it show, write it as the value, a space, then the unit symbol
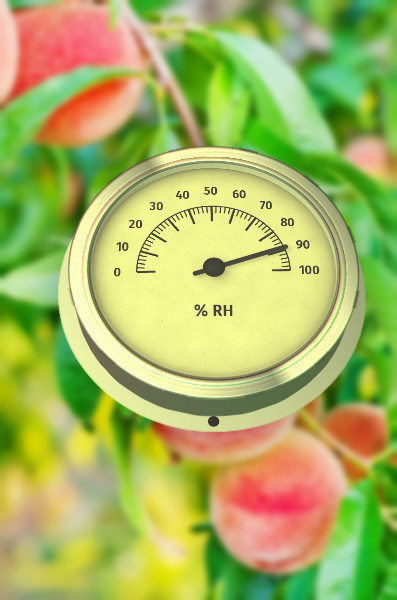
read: 90 %
